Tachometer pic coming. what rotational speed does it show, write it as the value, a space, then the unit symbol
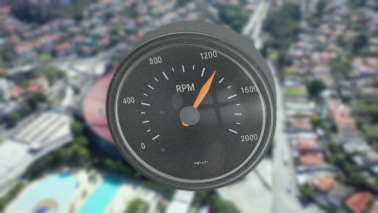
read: 1300 rpm
